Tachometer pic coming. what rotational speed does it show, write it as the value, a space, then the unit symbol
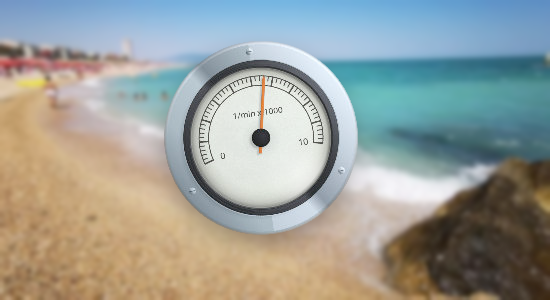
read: 5600 rpm
